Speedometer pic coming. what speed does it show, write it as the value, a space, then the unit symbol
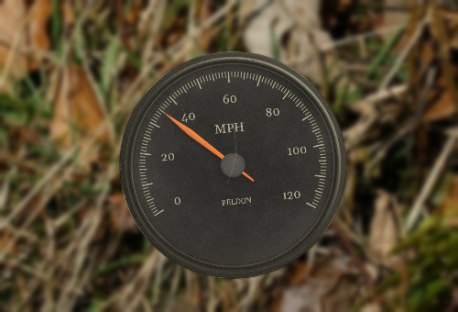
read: 35 mph
